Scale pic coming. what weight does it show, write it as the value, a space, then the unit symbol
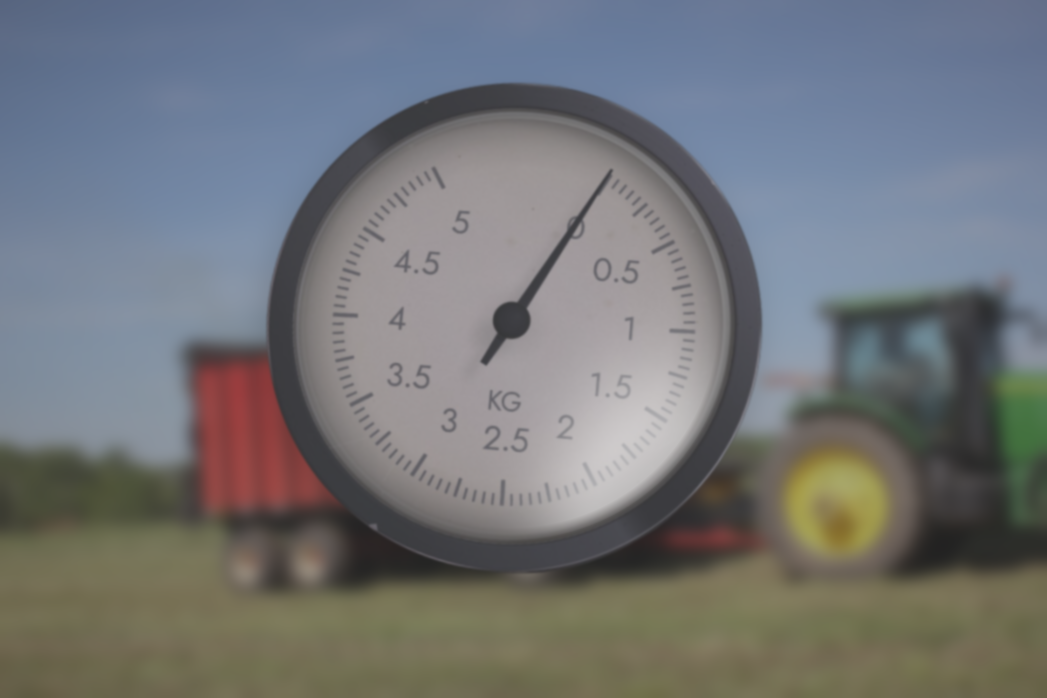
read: 0 kg
